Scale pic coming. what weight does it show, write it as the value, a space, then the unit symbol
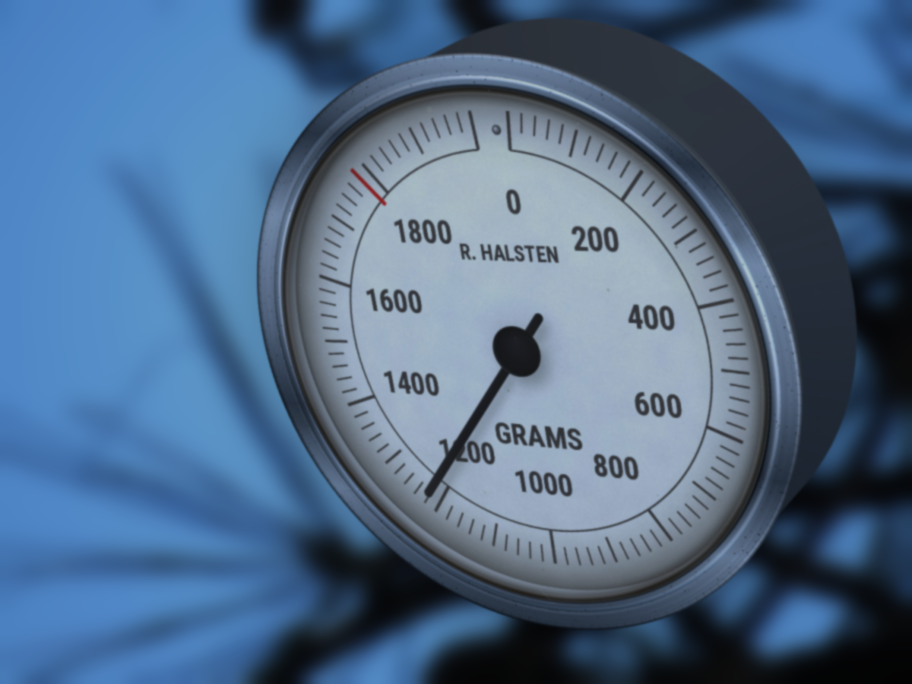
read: 1220 g
